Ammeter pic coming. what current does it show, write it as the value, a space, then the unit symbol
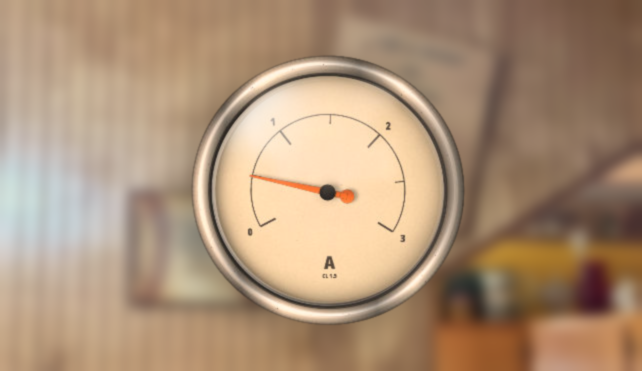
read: 0.5 A
